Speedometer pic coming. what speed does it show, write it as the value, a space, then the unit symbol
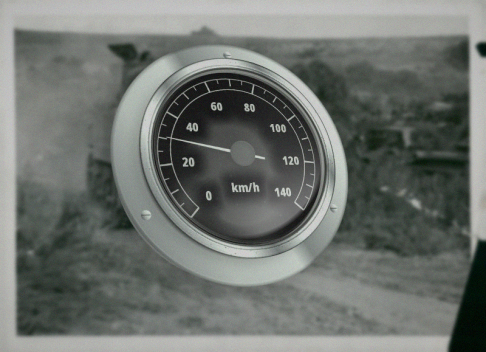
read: 30 km/h
